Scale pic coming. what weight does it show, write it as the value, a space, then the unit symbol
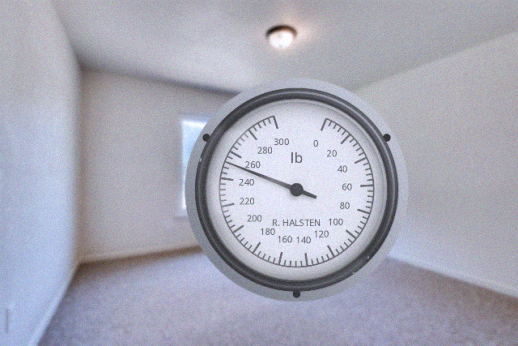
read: 252 lb
